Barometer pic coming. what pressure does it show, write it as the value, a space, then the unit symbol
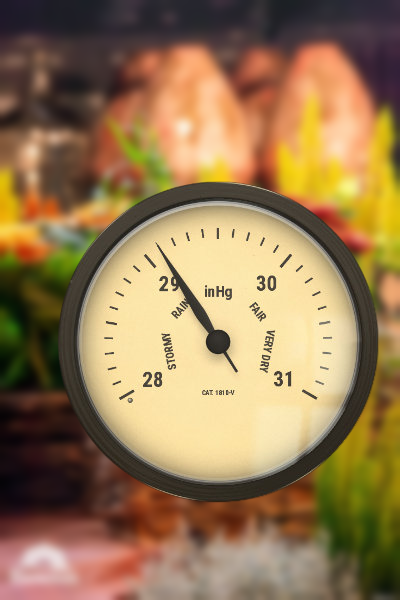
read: 29.1 inHg
